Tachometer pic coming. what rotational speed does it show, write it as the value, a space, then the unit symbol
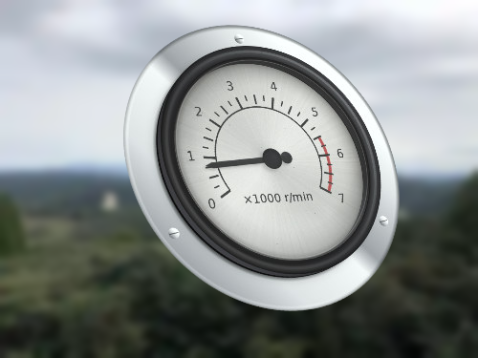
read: 750 rpm
